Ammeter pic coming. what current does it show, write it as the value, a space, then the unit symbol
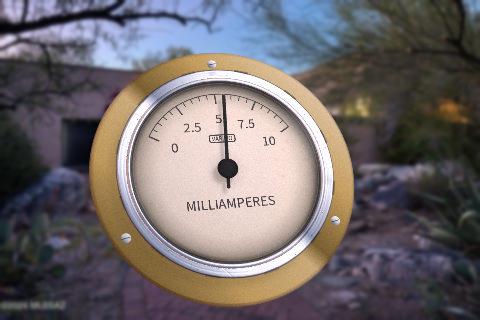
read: 5.5 mA
